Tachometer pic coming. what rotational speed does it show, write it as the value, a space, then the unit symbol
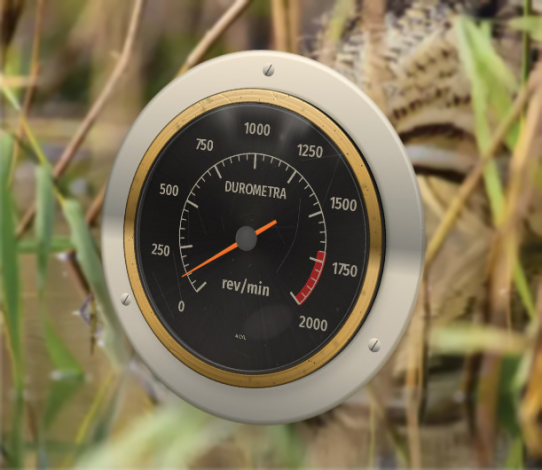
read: 100 rpm
